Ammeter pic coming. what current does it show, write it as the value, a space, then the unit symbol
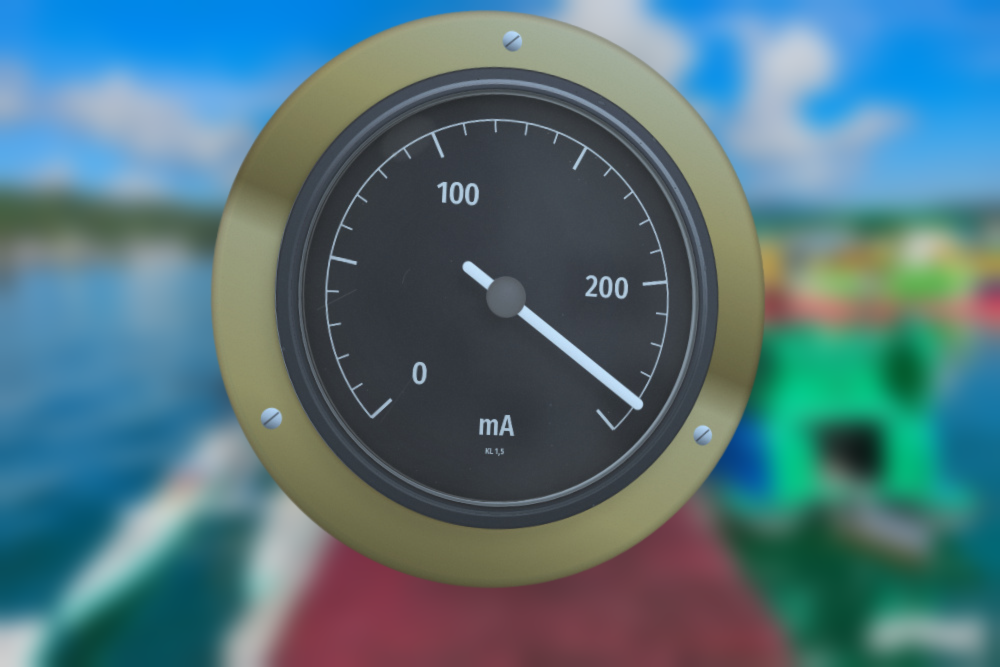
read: 240 mA
